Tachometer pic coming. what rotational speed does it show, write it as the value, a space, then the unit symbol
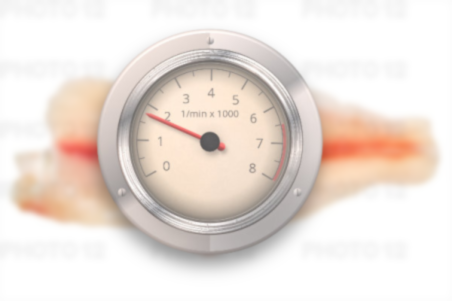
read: 1750 rpm
